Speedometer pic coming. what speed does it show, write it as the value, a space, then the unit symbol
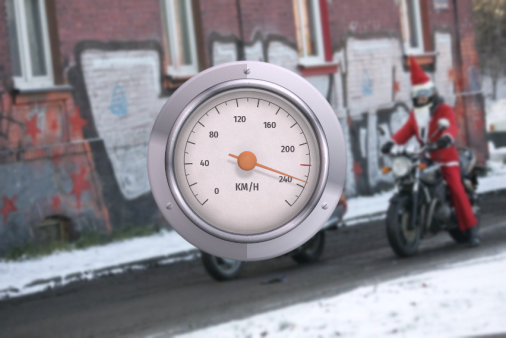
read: 235 km/h
